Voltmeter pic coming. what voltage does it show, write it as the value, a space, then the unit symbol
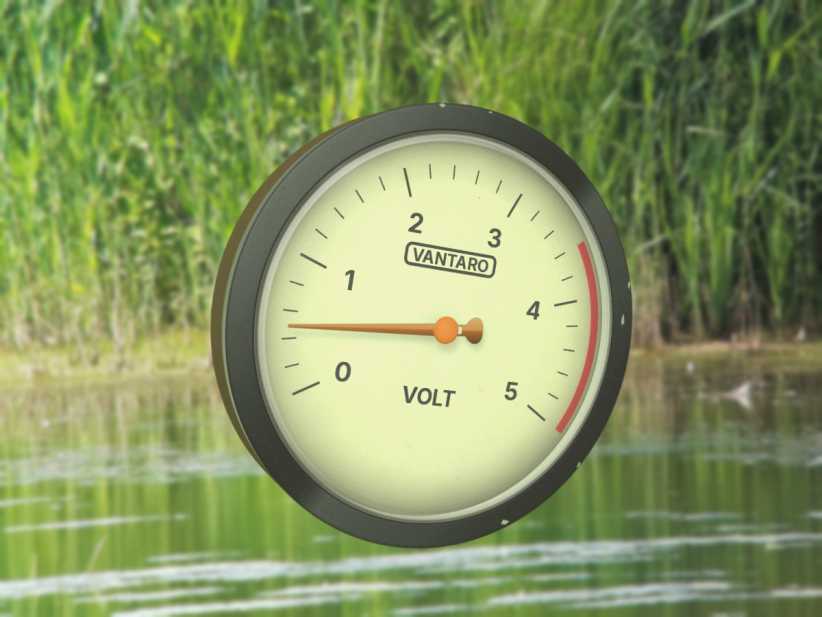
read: 0.5 V
